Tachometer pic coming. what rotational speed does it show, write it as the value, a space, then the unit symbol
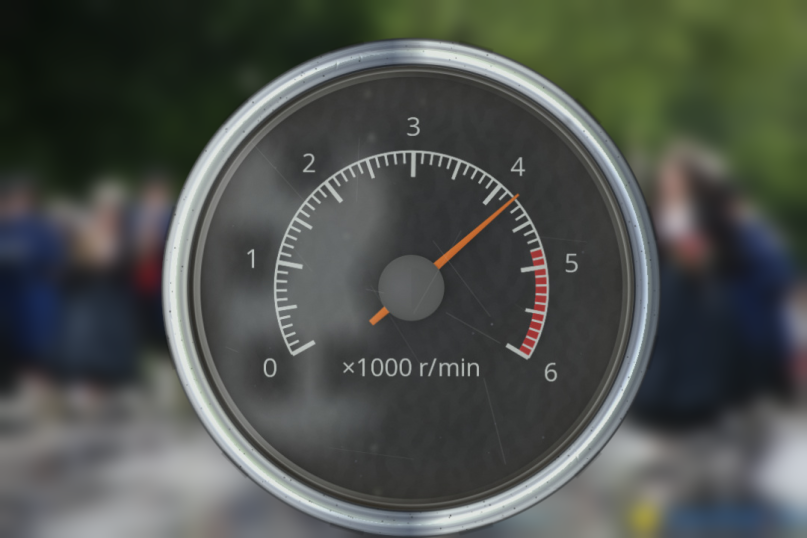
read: 4200 rpm
